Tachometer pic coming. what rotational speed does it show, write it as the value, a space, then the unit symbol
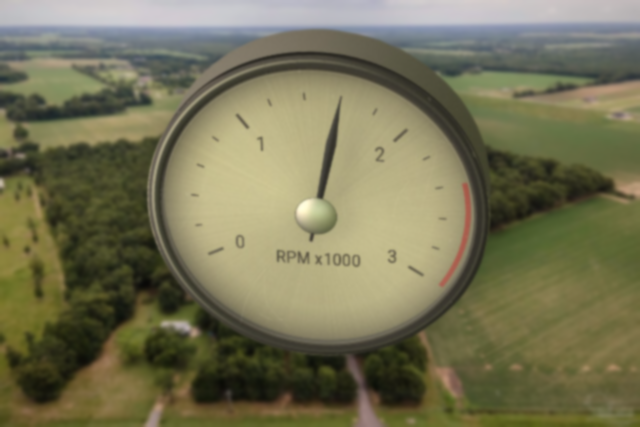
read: 1600 rpm
